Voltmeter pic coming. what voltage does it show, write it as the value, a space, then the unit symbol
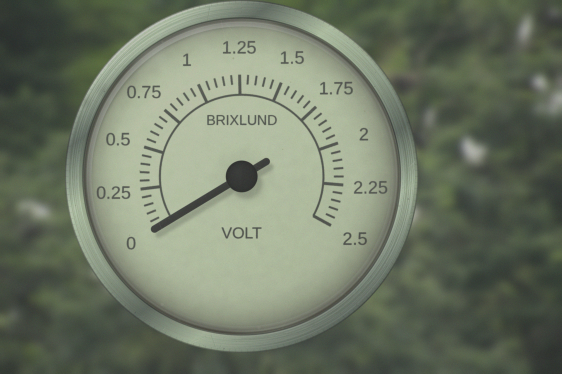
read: 0 V
